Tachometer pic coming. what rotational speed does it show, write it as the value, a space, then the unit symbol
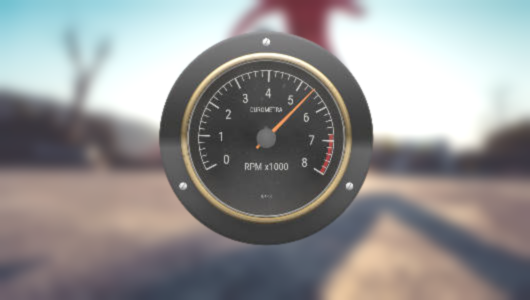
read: 5400 rpm
